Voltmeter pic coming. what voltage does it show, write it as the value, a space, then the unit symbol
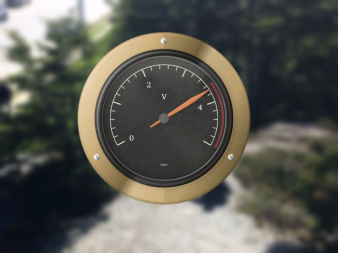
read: 3.7 V
